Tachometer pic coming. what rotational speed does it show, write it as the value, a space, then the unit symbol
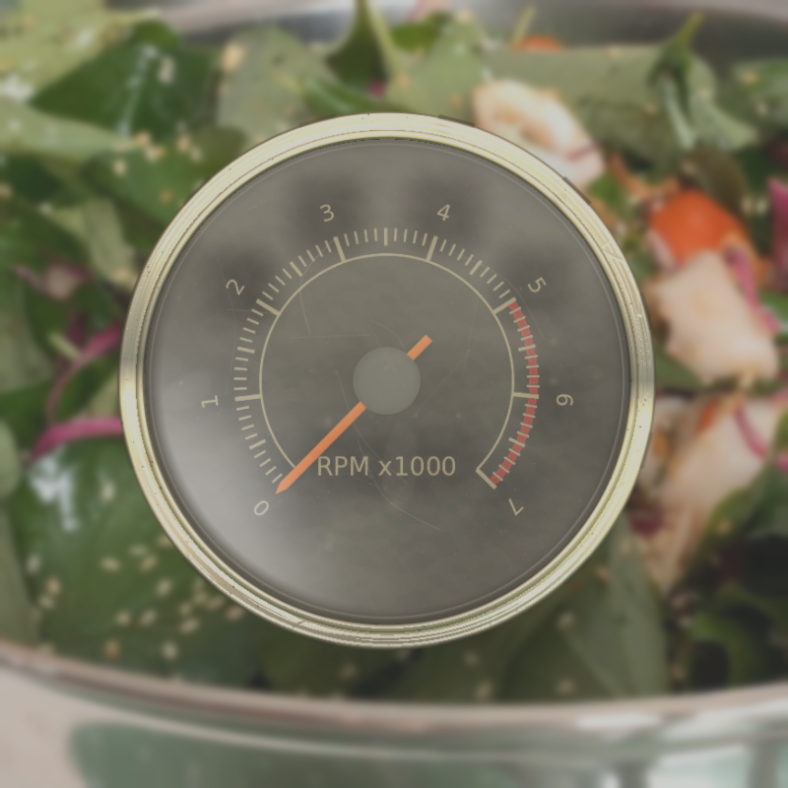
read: 0 rpm
